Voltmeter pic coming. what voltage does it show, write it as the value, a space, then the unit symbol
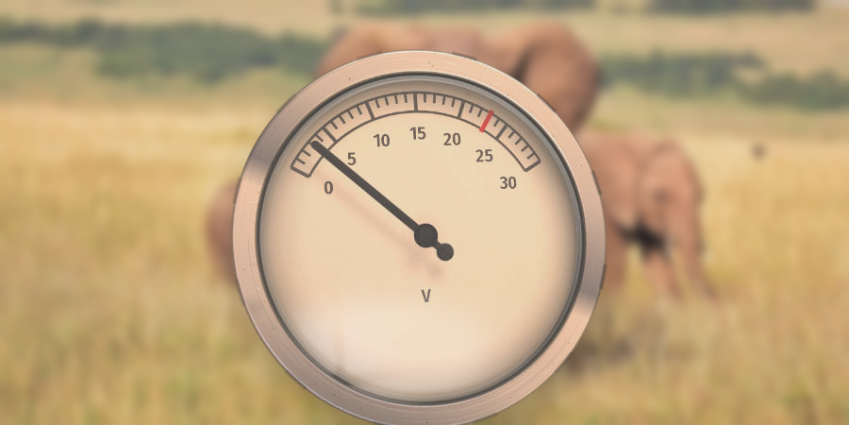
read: 3 V
